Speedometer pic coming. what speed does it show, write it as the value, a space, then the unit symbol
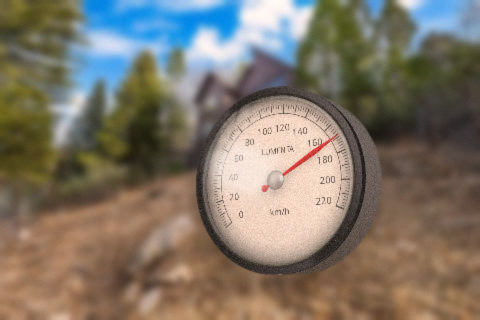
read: 170 km/h
